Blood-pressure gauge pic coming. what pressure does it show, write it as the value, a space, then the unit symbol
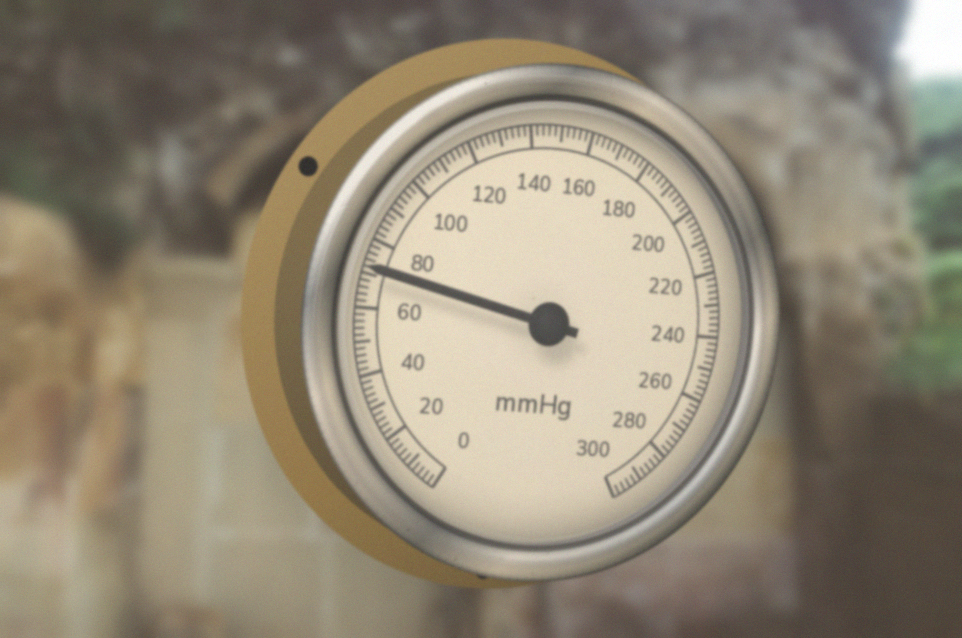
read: 72 mmHg
